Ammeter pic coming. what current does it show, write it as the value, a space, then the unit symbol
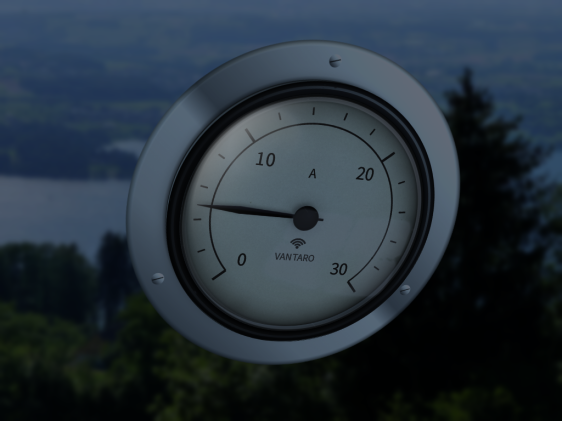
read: 5 A
